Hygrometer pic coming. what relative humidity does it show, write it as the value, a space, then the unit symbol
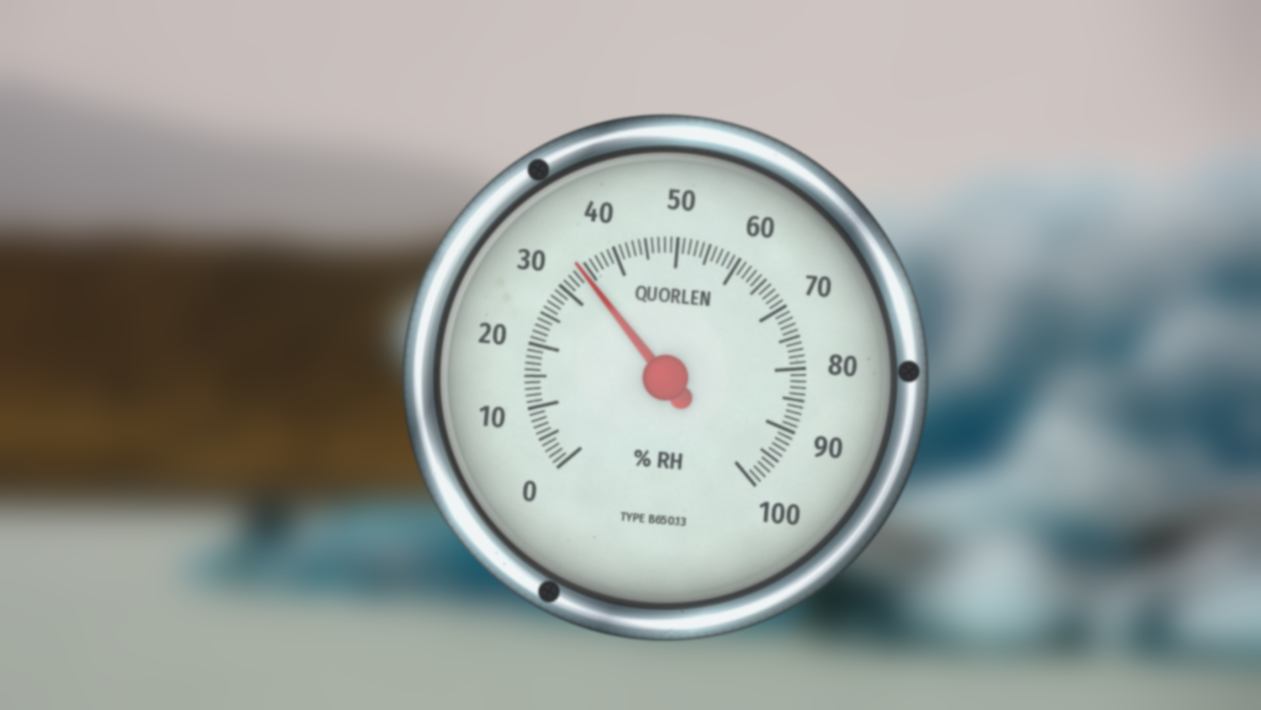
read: 34 %
